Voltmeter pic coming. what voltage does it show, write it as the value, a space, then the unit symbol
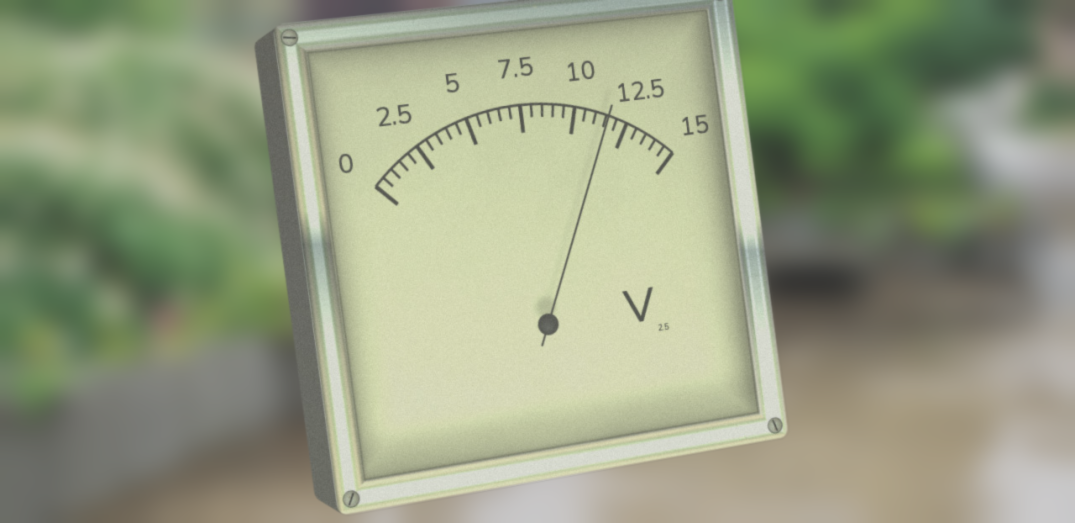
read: 11.5 V
